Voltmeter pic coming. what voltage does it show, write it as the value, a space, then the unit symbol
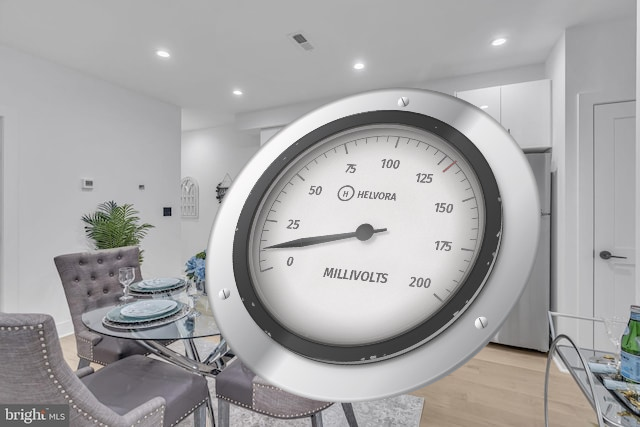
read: 10 mV
